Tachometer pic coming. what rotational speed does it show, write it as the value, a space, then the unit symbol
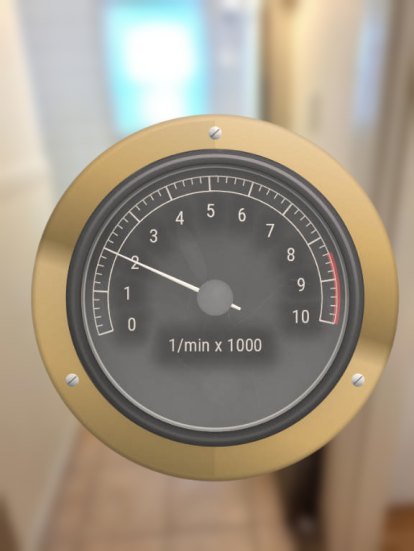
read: 2000 rpm
